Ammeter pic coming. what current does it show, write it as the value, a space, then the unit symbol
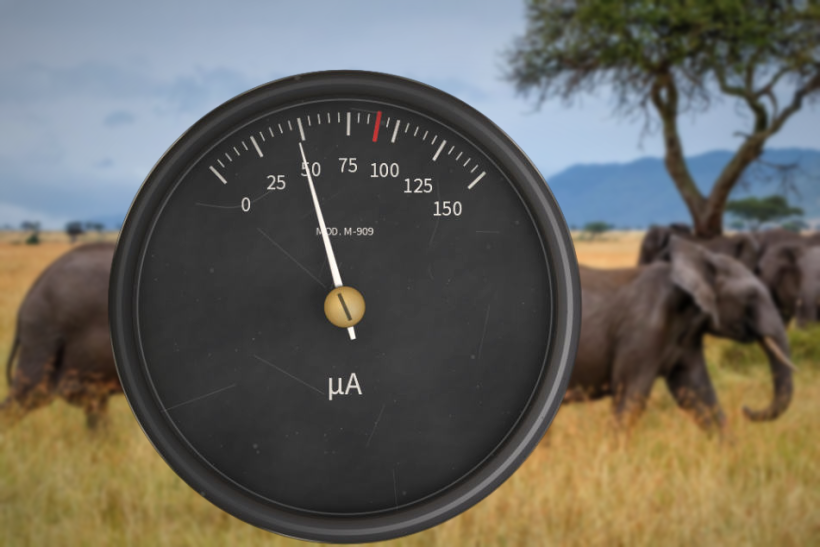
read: 47.5 µA
